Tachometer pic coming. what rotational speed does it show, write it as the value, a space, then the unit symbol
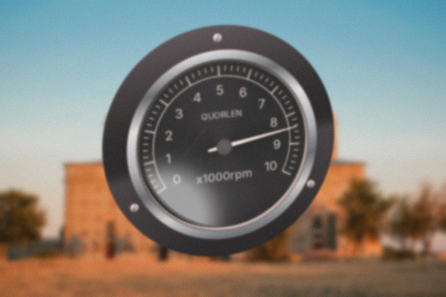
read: 8400 rpm
